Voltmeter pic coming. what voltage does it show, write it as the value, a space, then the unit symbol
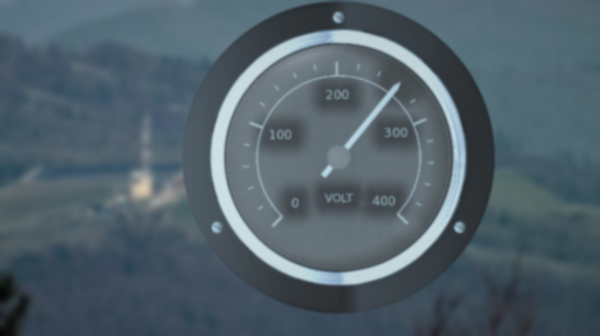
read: 260 V
